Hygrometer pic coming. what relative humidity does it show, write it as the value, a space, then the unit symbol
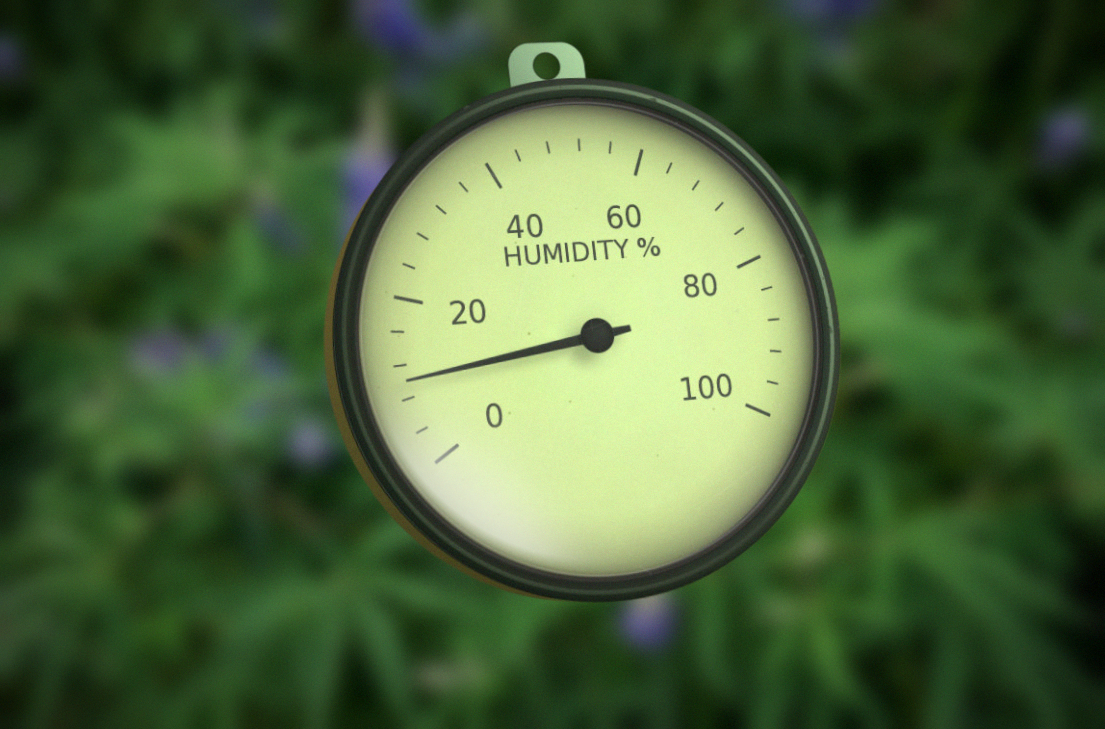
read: 10 %
